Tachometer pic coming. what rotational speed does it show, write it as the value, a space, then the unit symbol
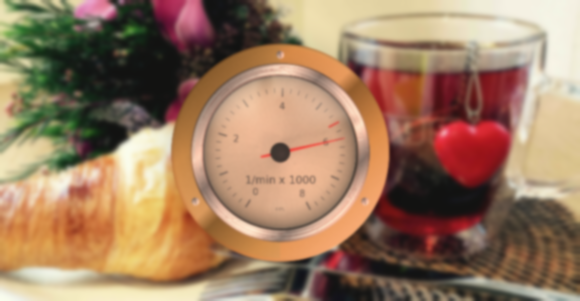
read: 6000 rpm
